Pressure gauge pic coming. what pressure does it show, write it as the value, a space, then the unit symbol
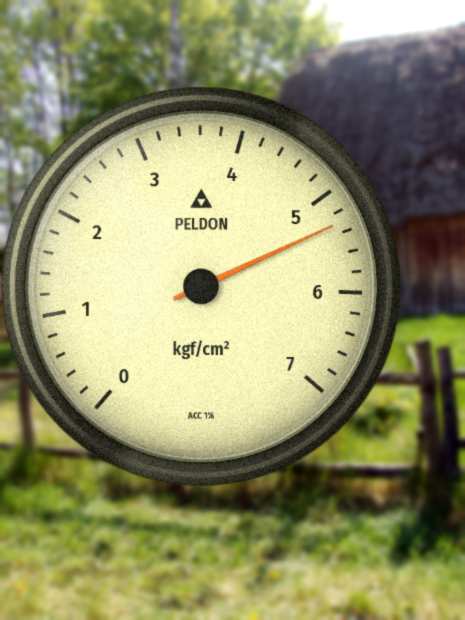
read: 5.3 kg/cm²
